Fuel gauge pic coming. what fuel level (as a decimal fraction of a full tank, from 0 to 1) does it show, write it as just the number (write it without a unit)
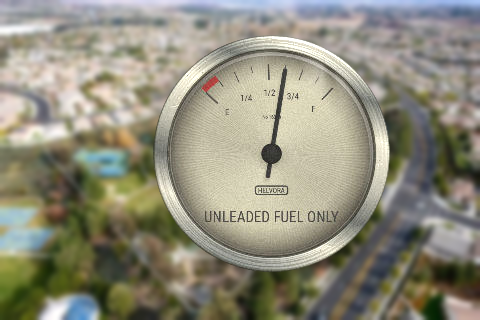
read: 0.625
